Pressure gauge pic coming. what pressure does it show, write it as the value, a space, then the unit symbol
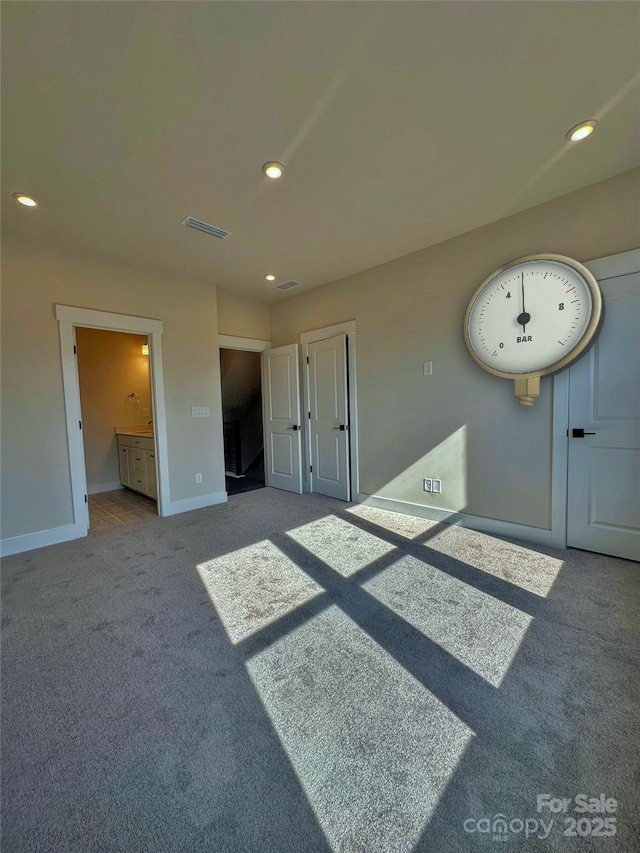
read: 5 bar
